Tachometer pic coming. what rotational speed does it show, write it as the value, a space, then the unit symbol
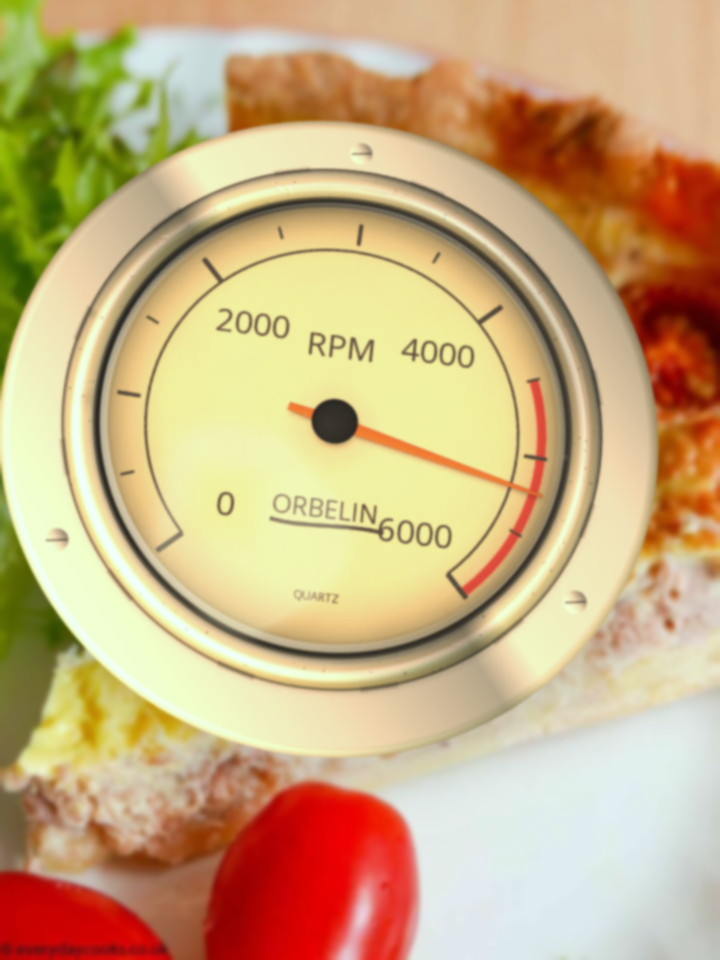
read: 5250 rpm
